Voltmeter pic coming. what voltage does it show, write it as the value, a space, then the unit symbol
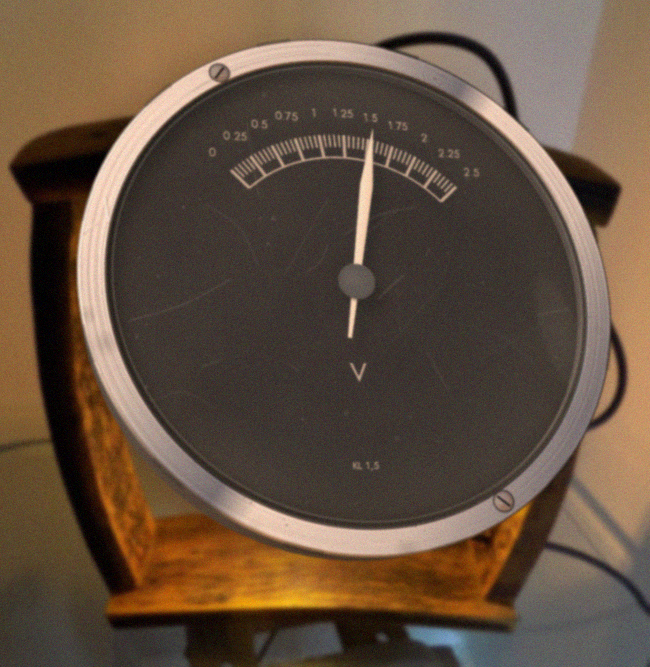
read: 1.5 V
